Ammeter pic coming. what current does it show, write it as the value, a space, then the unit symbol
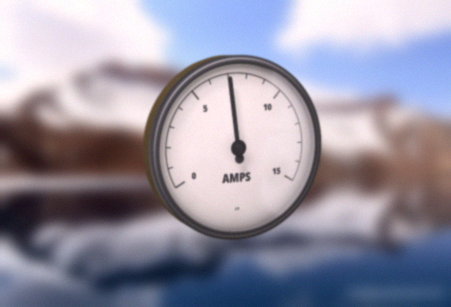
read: 7 A
